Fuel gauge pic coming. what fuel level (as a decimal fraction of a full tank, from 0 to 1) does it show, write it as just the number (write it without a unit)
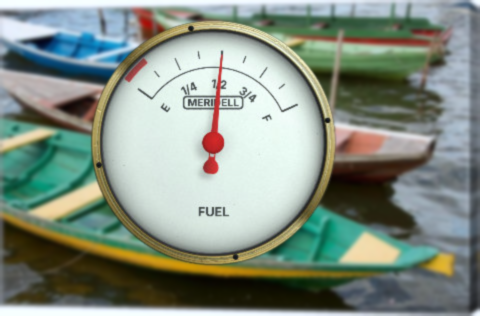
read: 0.5
